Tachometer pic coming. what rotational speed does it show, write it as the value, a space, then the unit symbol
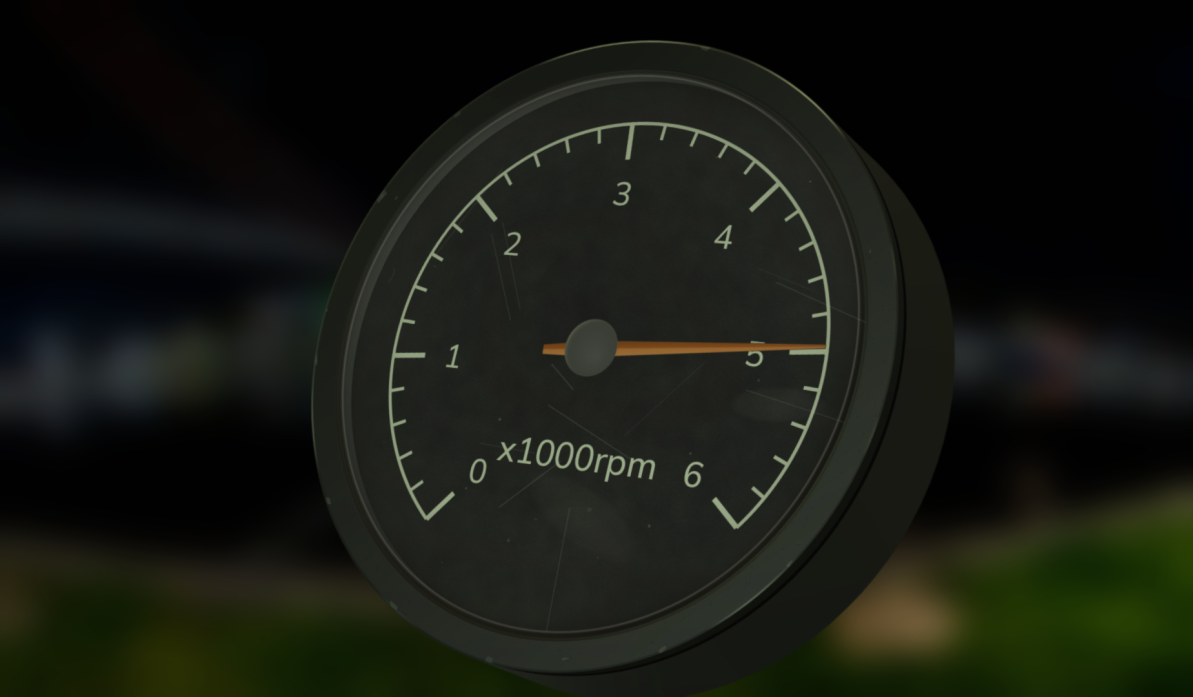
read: 5000 rpm
